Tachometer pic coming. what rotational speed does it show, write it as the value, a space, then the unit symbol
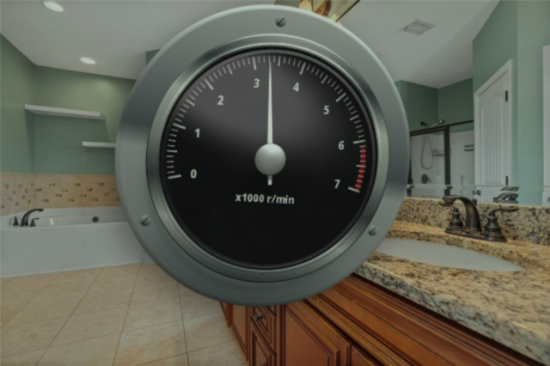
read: 3300 rpm
